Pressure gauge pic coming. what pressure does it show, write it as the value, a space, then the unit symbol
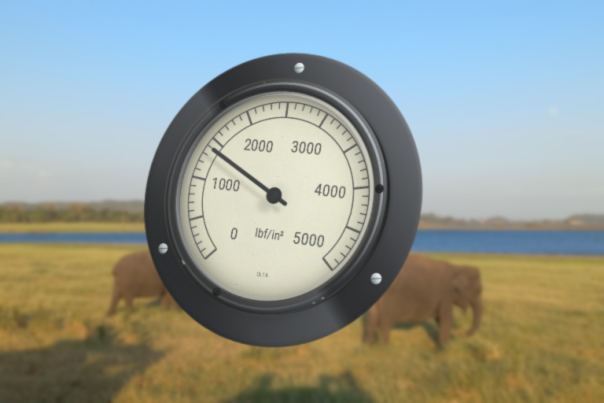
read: 1400 psi
